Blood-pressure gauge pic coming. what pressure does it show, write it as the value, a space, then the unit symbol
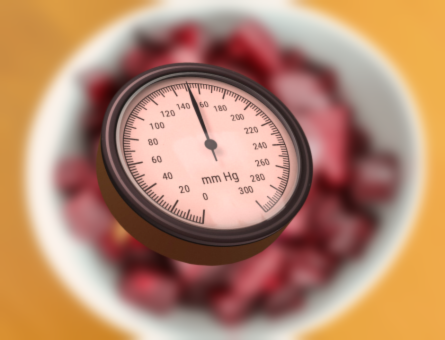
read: 150 mmHg
